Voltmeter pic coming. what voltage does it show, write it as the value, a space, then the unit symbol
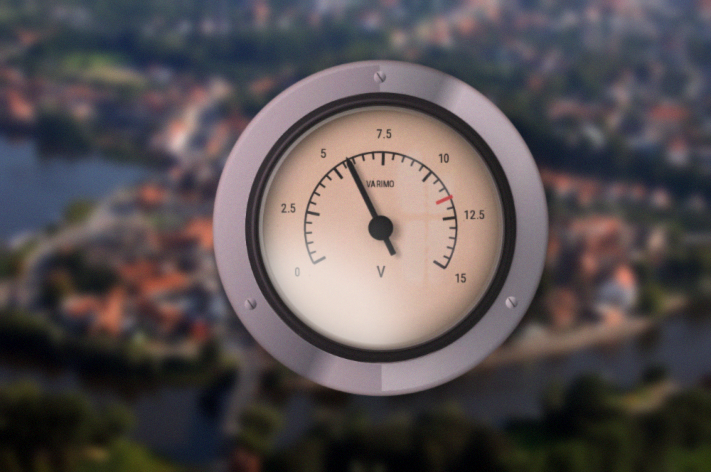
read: 5.75 V
